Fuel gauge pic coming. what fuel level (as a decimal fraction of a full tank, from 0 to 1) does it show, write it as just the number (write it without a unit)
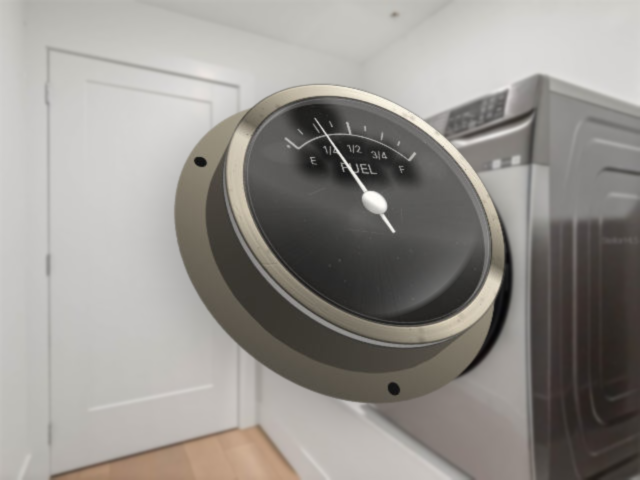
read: 0.25
